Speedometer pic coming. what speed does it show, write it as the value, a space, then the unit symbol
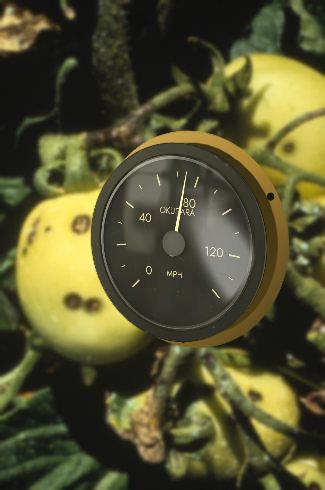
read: 75 mph
